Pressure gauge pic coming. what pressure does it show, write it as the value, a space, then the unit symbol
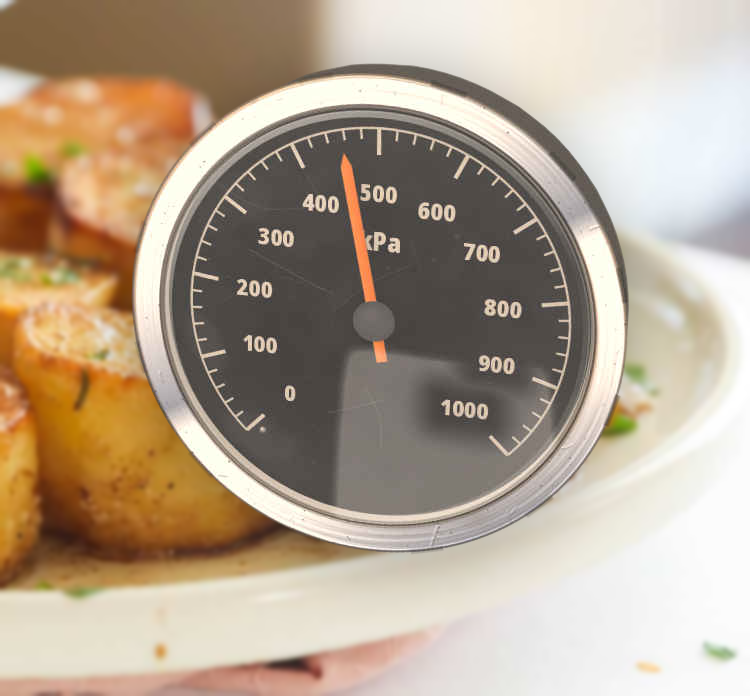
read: 460 kPa
